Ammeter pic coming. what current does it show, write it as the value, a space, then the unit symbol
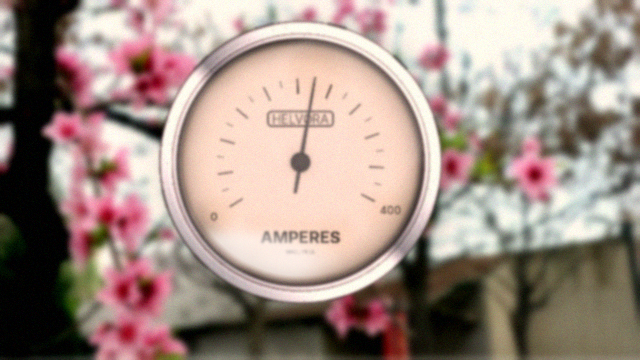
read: 220 A
